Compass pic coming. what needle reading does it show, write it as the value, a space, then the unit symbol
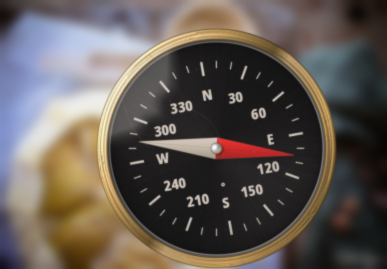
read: 105 °
